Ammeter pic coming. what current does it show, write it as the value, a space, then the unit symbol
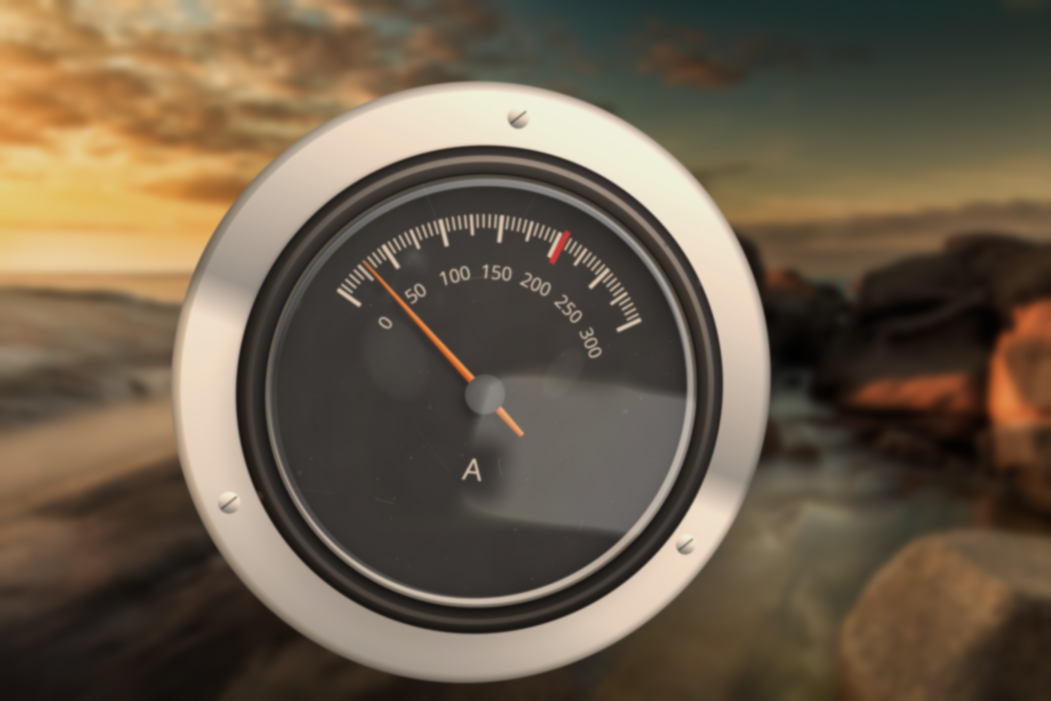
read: 30 A
